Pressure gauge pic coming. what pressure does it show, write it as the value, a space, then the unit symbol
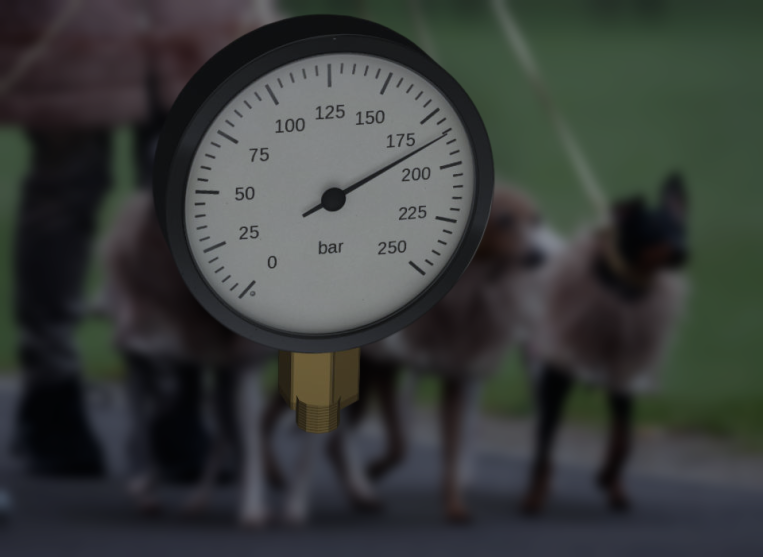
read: 185 bar
